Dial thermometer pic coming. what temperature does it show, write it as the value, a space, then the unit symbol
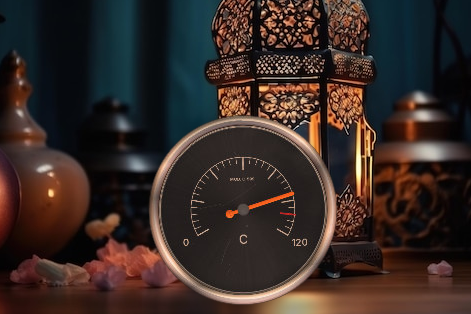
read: 96 °C
